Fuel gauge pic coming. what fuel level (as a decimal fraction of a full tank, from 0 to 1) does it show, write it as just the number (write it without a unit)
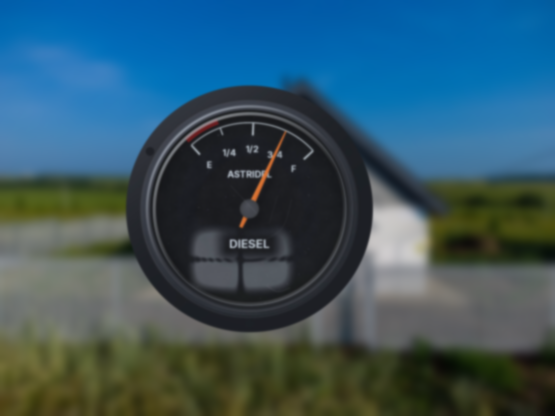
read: 0.75
